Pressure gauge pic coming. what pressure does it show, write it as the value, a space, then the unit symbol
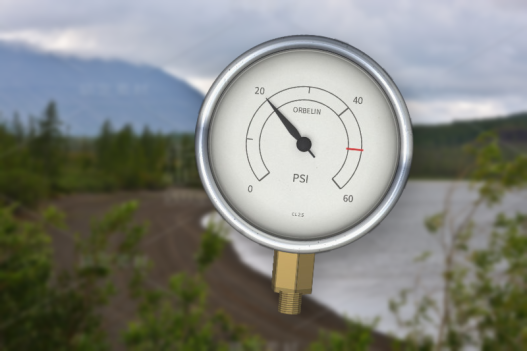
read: 20 psi
